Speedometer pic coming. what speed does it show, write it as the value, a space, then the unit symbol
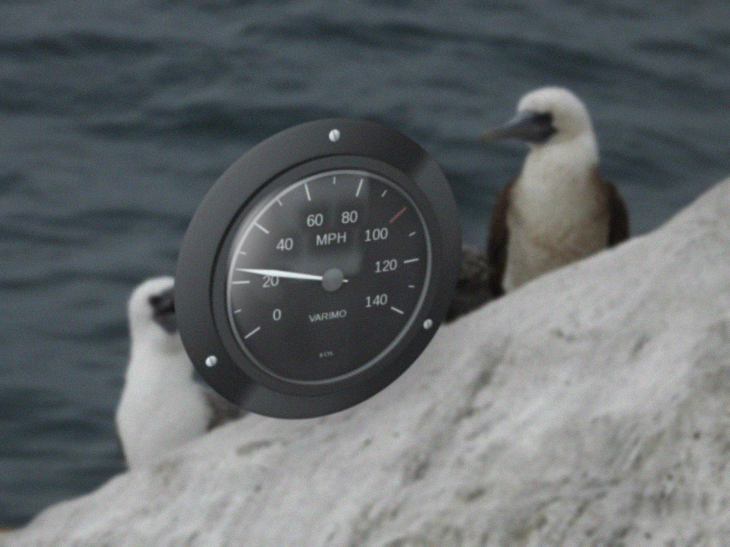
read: 25 mph
